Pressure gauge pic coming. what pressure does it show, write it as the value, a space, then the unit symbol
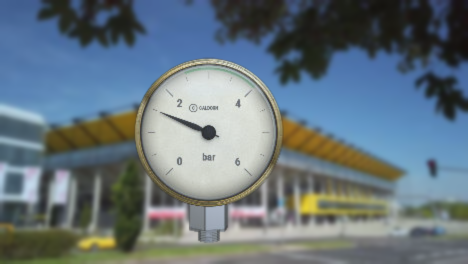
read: 1.5 bar
